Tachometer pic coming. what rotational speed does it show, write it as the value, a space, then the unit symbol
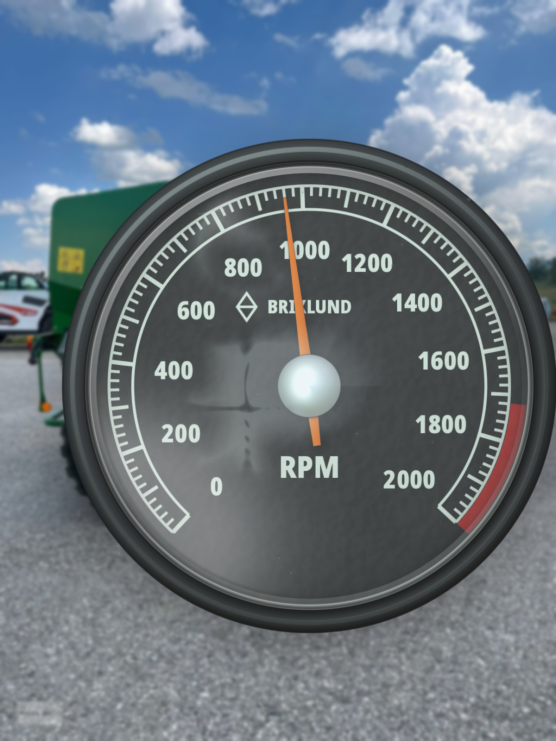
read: 960 rpm
